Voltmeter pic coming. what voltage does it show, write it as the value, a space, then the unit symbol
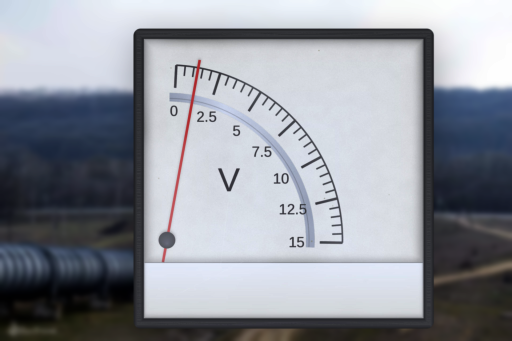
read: 1.25 V
